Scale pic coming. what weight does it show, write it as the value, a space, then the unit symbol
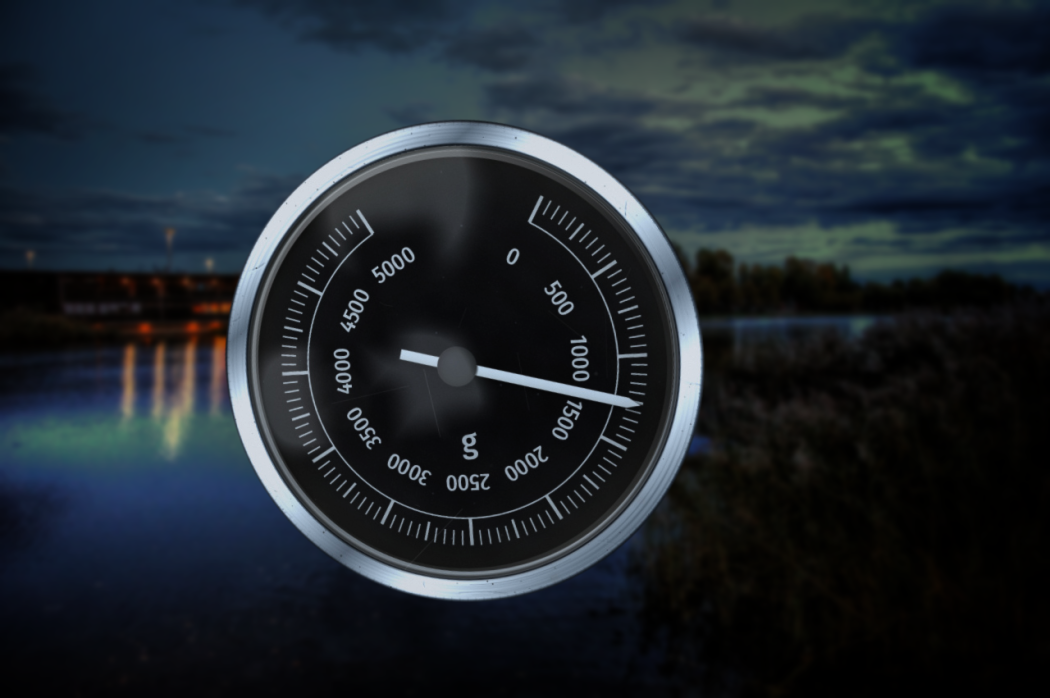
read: 1250 g
